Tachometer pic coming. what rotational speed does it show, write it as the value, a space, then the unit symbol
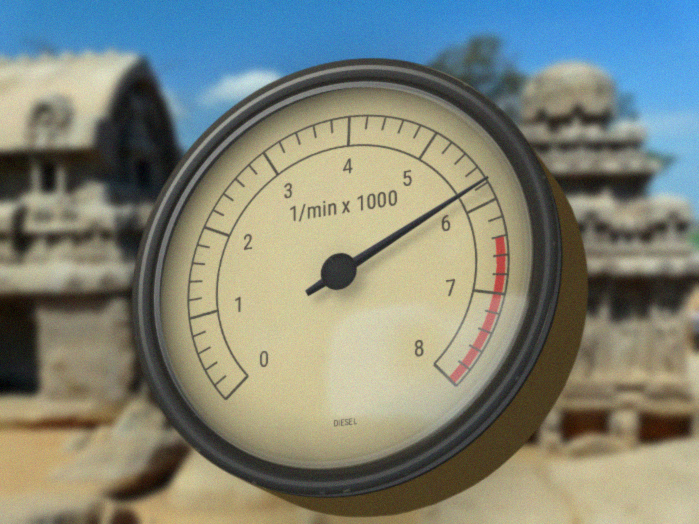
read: 5800 rpm
